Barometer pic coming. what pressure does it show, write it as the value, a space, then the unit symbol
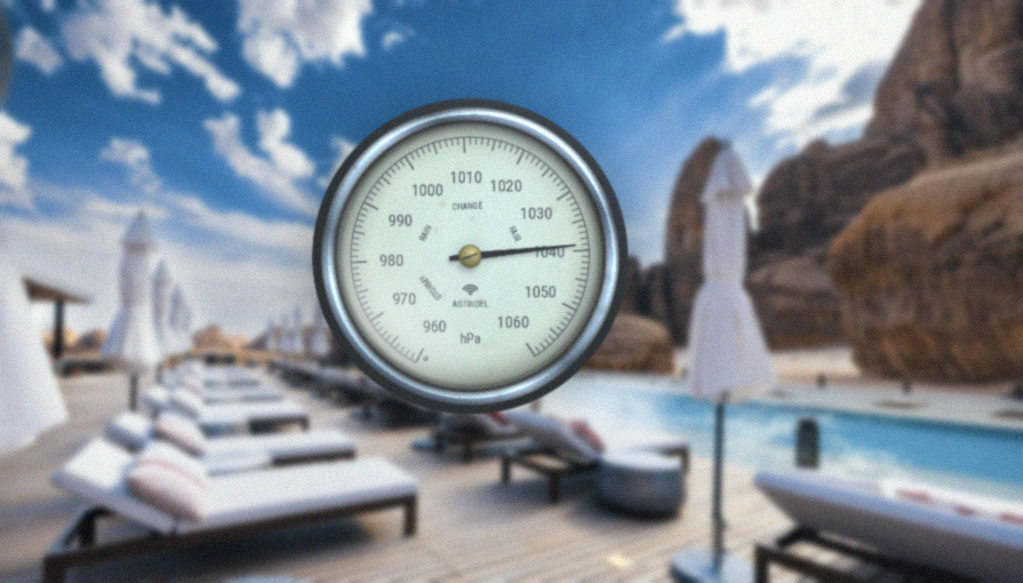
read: 1039 hPa
